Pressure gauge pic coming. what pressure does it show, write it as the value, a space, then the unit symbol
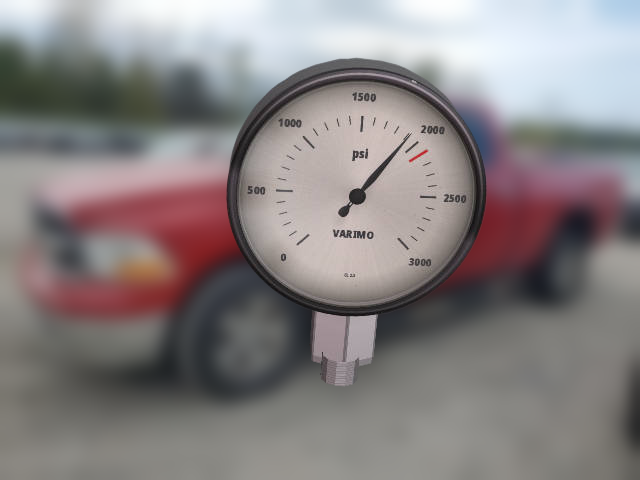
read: 1900 psi
